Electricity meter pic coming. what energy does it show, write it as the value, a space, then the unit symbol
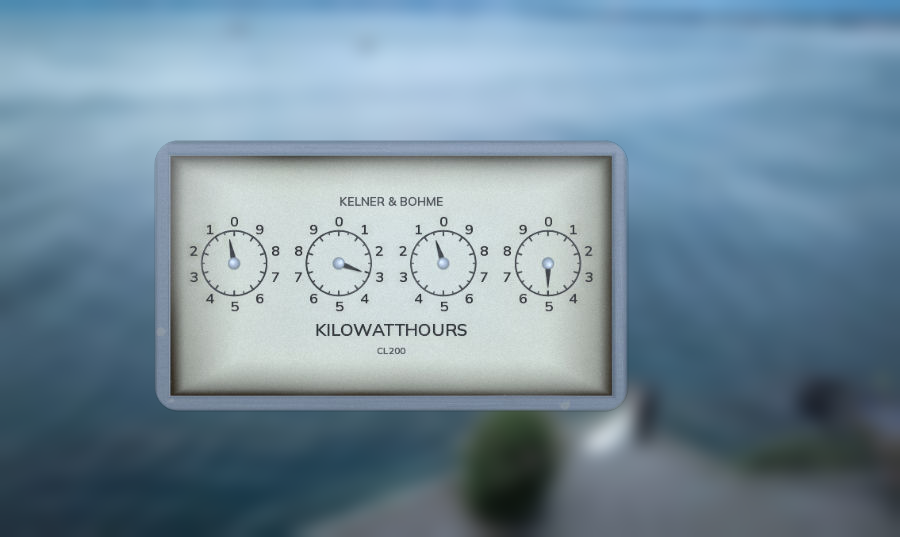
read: 305 kWh
